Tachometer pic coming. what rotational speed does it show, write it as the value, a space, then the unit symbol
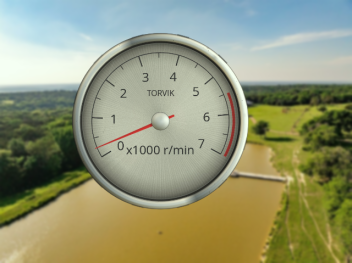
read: 250 rpm
